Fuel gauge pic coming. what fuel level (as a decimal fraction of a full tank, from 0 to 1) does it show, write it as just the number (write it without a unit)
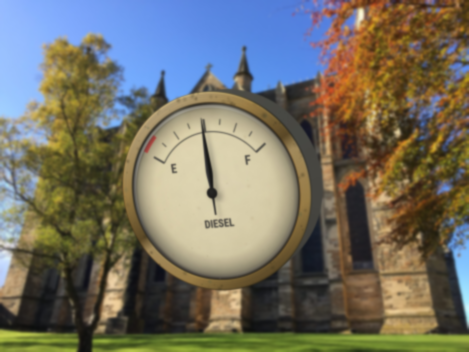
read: 0.5
